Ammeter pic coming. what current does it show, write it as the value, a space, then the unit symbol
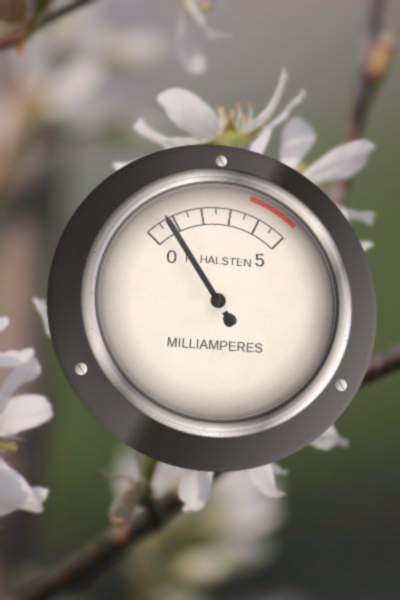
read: 0.75 mA
